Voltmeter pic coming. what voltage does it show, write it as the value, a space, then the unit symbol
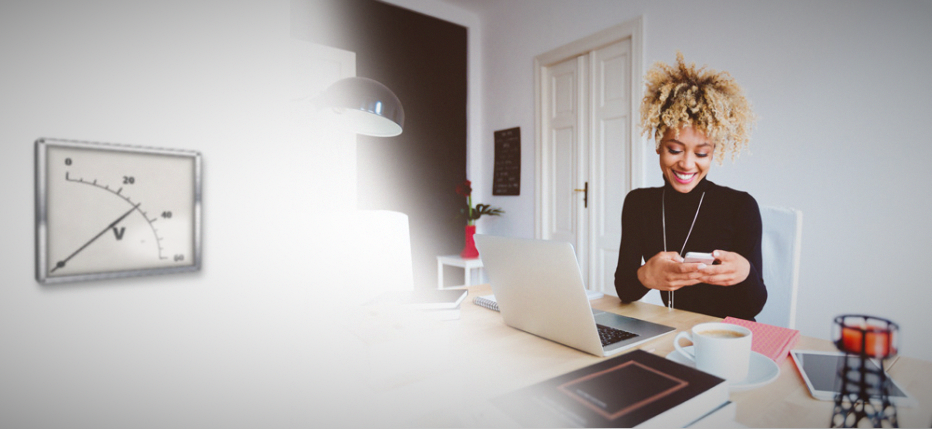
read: 30 V
